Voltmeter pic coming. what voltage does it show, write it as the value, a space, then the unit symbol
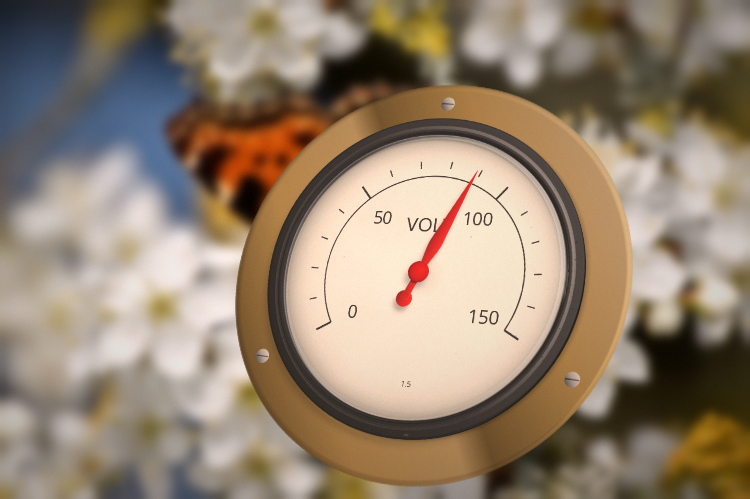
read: 90 V
